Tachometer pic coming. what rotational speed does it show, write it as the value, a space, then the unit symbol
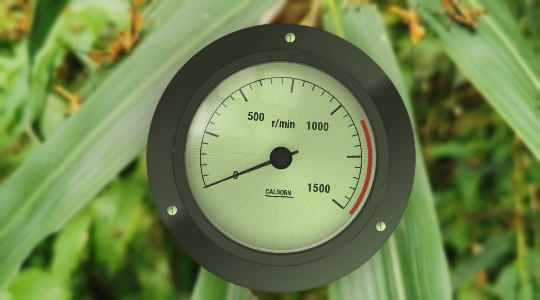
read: 0 rpm
